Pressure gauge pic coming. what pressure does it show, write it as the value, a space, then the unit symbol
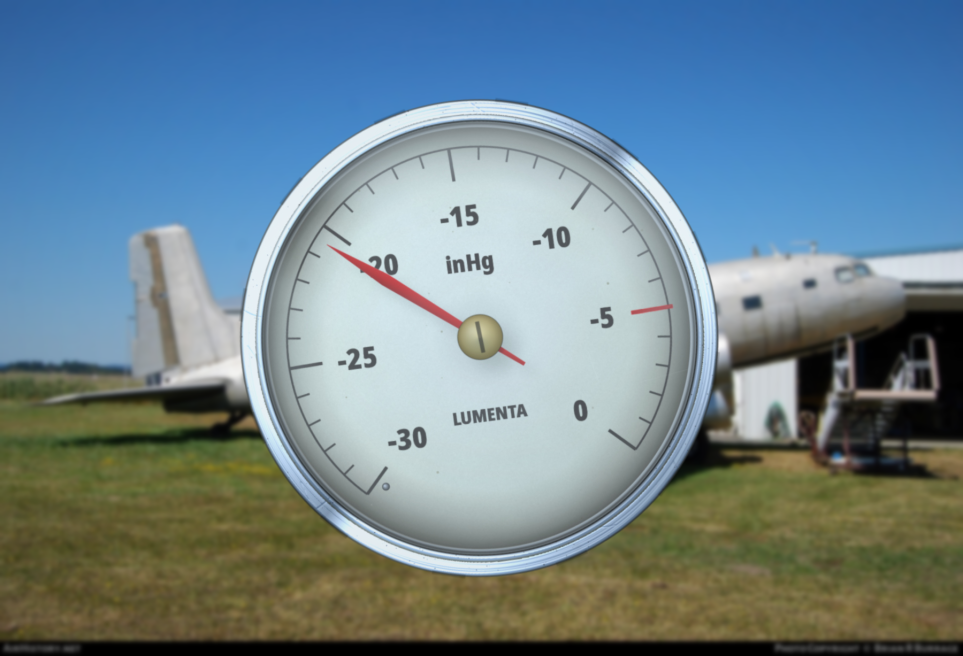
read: -20.5 inHg
